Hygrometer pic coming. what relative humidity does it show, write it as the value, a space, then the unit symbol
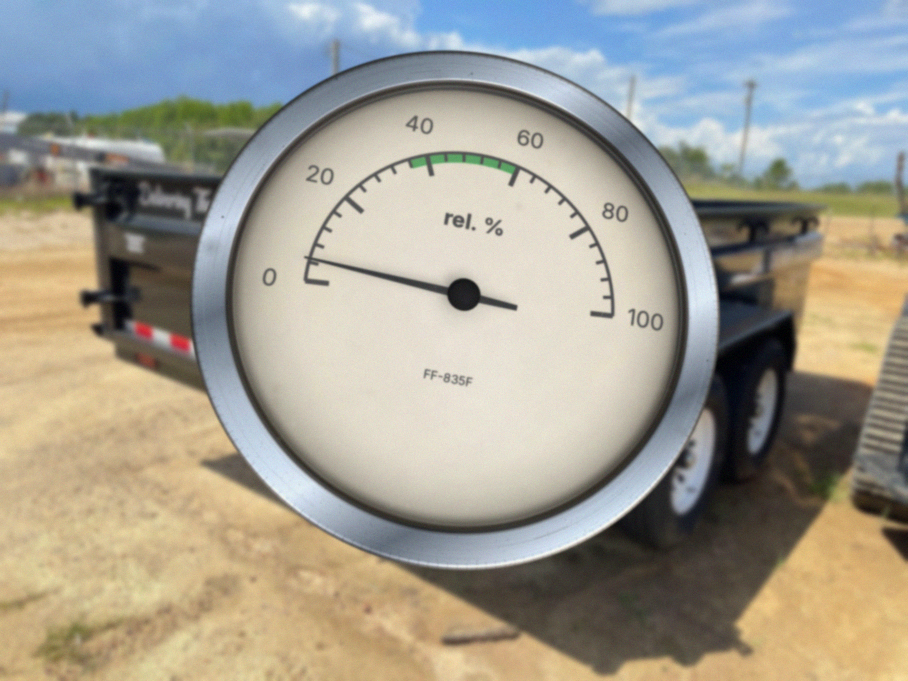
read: 4 %
